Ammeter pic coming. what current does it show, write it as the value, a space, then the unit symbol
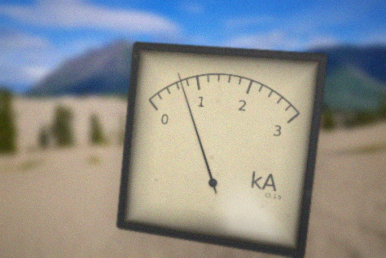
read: 0.7 kA
